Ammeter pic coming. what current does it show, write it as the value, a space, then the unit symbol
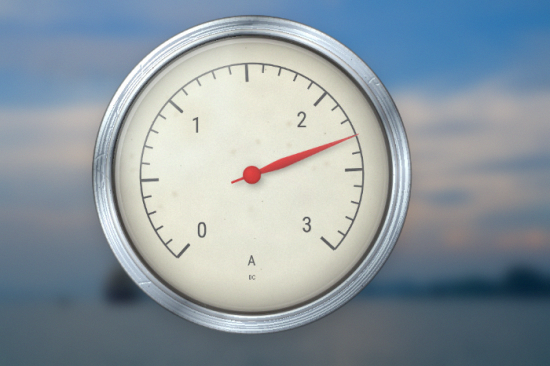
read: 2.3 A
